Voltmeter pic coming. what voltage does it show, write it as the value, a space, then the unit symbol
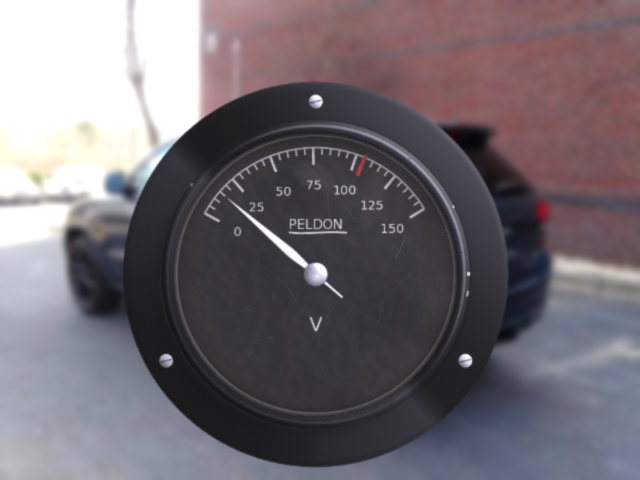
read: 15 V
